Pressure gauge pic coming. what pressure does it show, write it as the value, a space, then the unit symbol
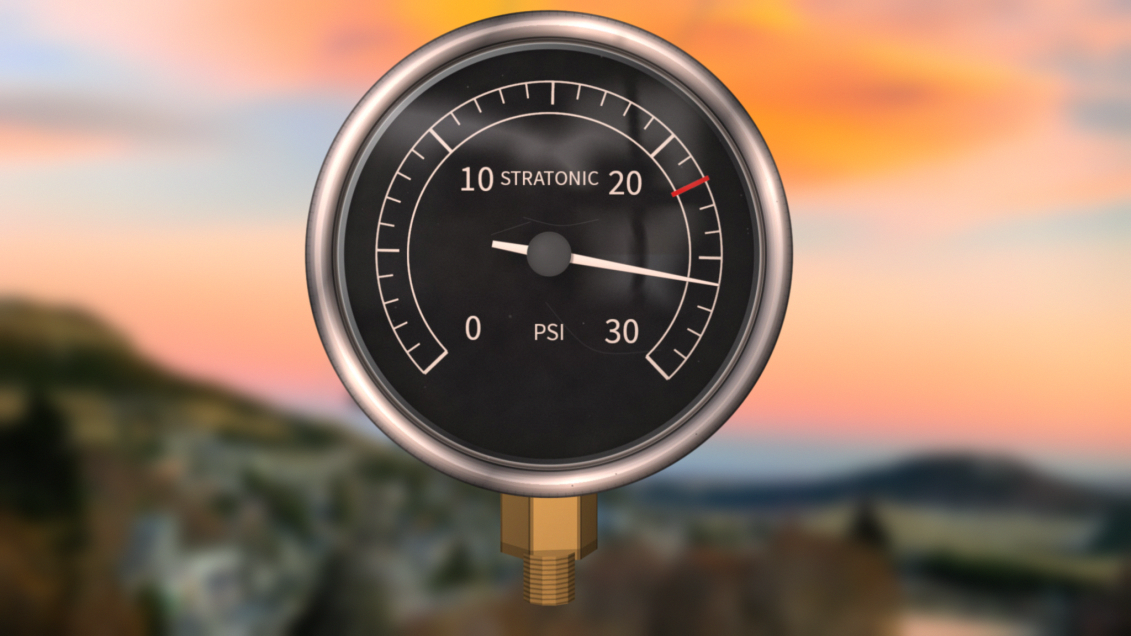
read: 26 psi
